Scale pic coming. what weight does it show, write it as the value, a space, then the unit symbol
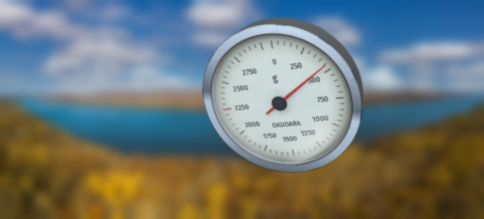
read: 450 g
